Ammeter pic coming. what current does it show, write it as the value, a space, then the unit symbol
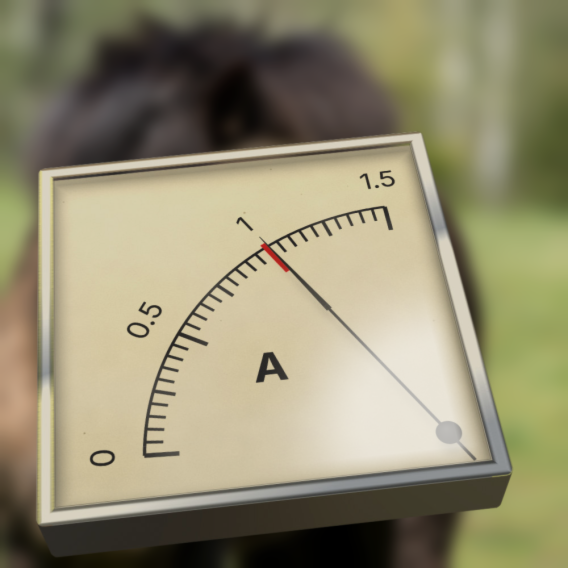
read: 1 A
